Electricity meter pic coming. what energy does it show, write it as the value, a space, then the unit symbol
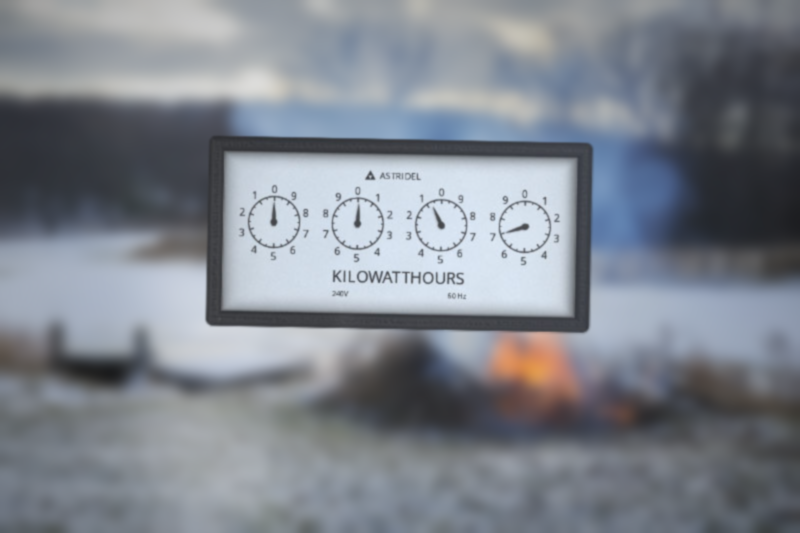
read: 7 kWh
